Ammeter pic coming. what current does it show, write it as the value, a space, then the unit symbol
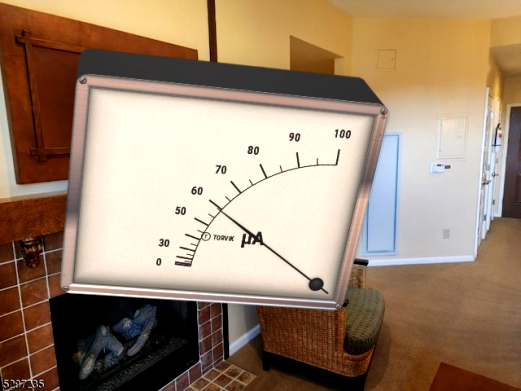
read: 60 µA
